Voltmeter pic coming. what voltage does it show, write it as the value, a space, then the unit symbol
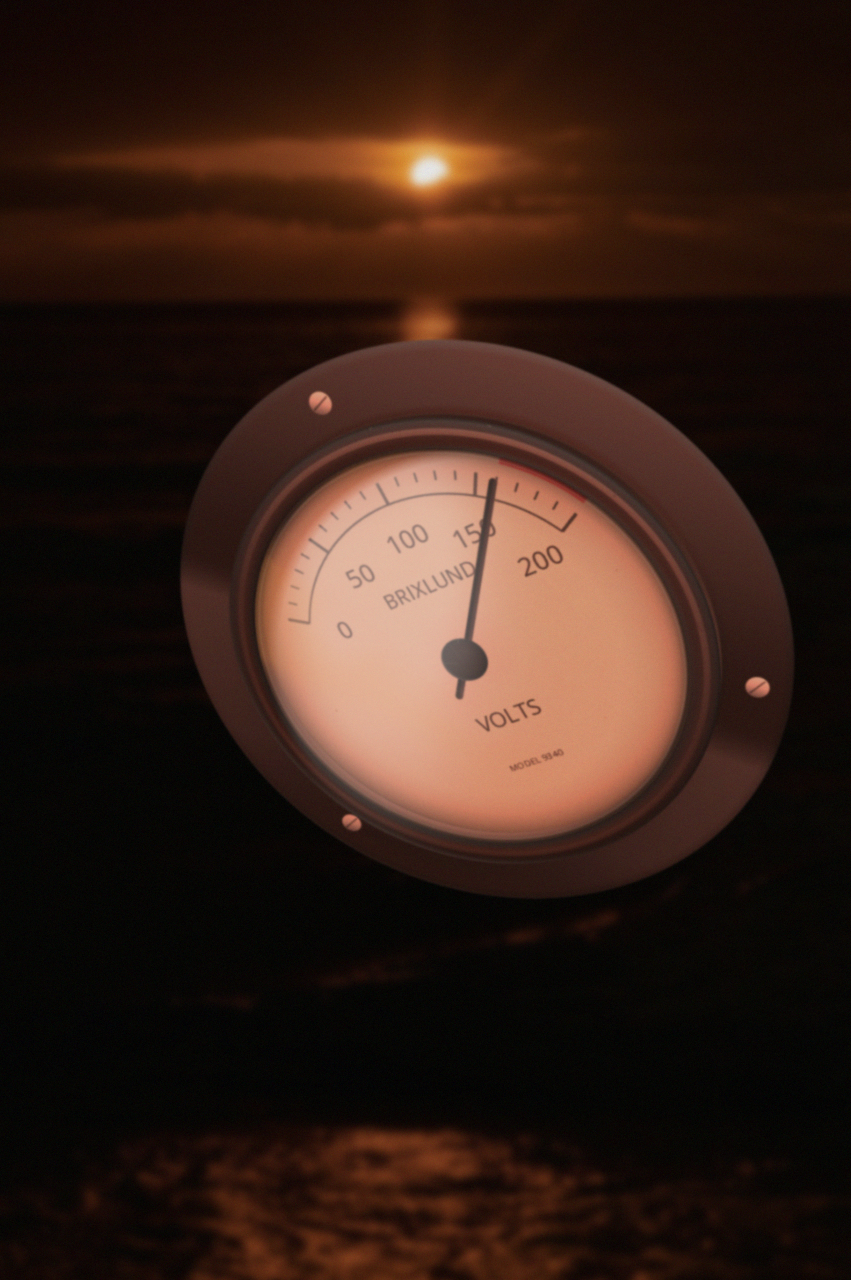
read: 160 V
